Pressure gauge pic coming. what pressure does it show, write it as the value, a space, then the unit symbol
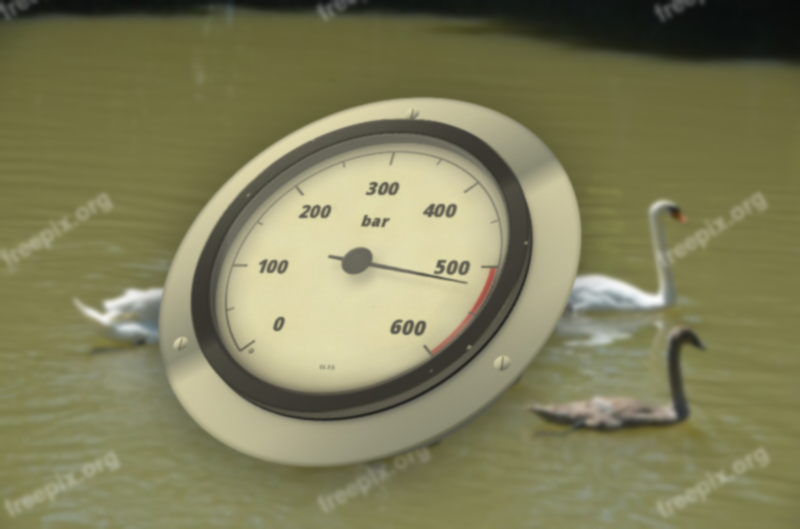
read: 525 bar
